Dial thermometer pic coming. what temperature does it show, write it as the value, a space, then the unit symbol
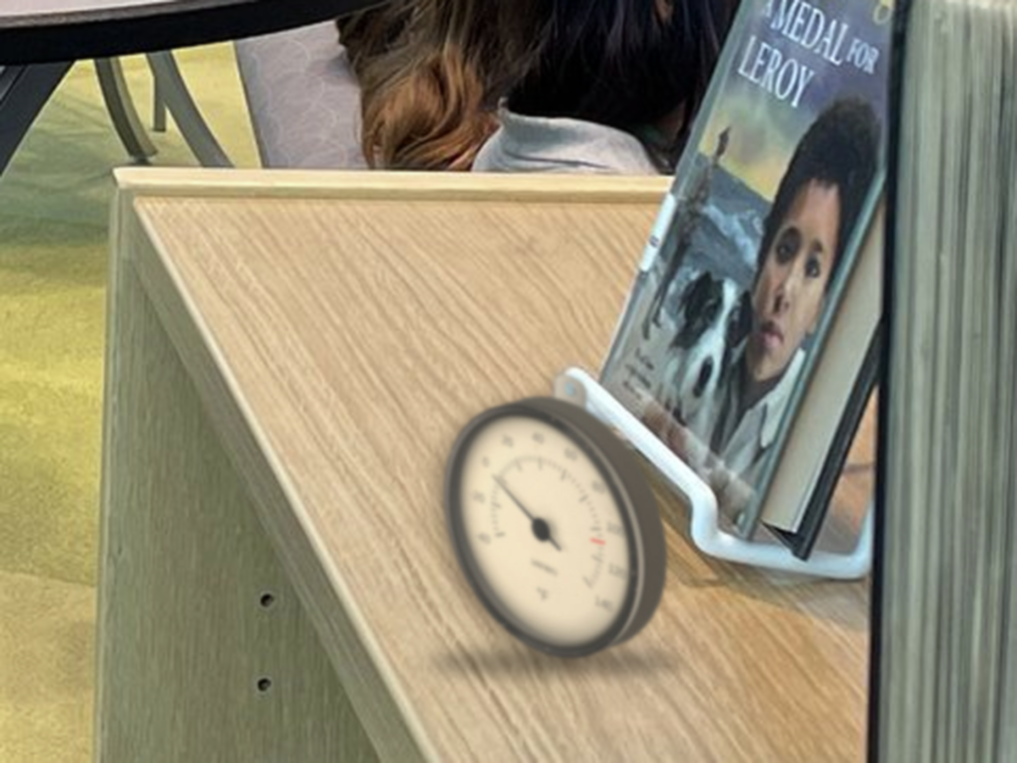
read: 0 °F
